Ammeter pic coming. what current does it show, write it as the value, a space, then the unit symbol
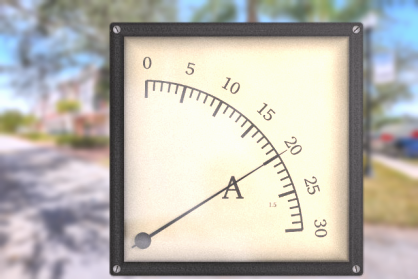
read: 20 A
